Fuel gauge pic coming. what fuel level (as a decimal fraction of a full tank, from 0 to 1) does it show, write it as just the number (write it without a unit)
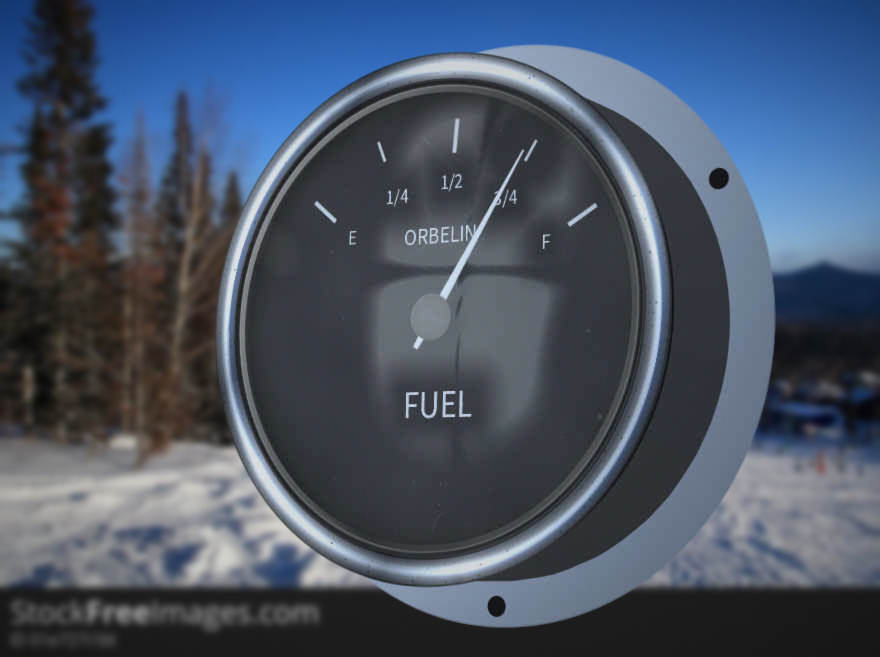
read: 0.75
